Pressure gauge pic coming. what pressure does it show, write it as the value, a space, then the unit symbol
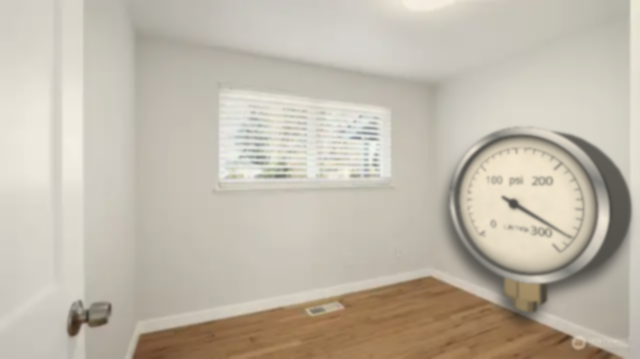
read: 280 psi
